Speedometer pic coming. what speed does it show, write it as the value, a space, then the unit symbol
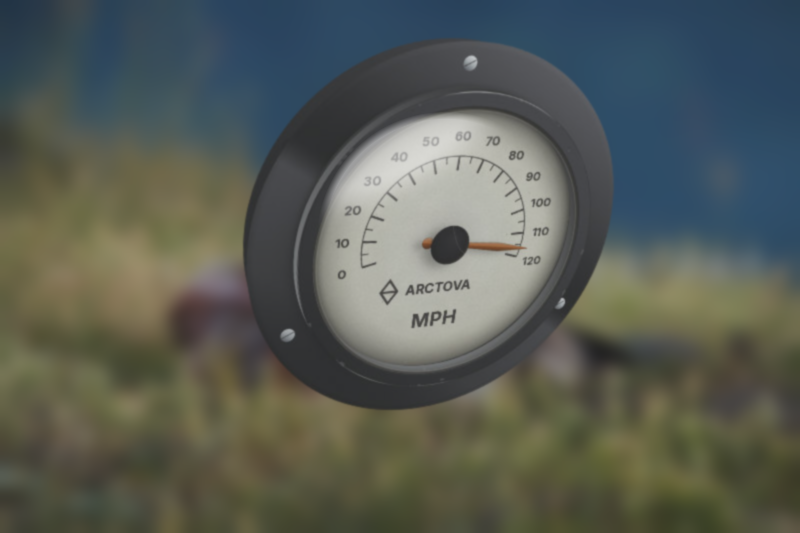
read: 115 mph
